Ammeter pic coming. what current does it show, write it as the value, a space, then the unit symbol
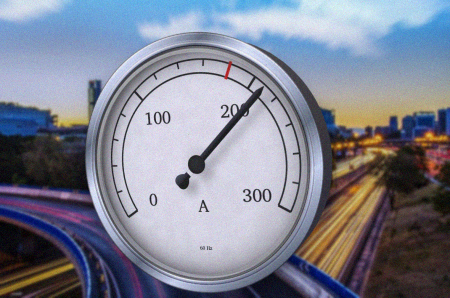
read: 210 A
